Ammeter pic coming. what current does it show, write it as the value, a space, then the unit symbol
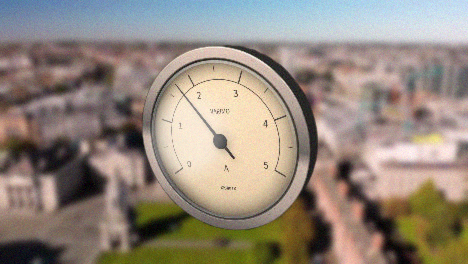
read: 1.75 A
